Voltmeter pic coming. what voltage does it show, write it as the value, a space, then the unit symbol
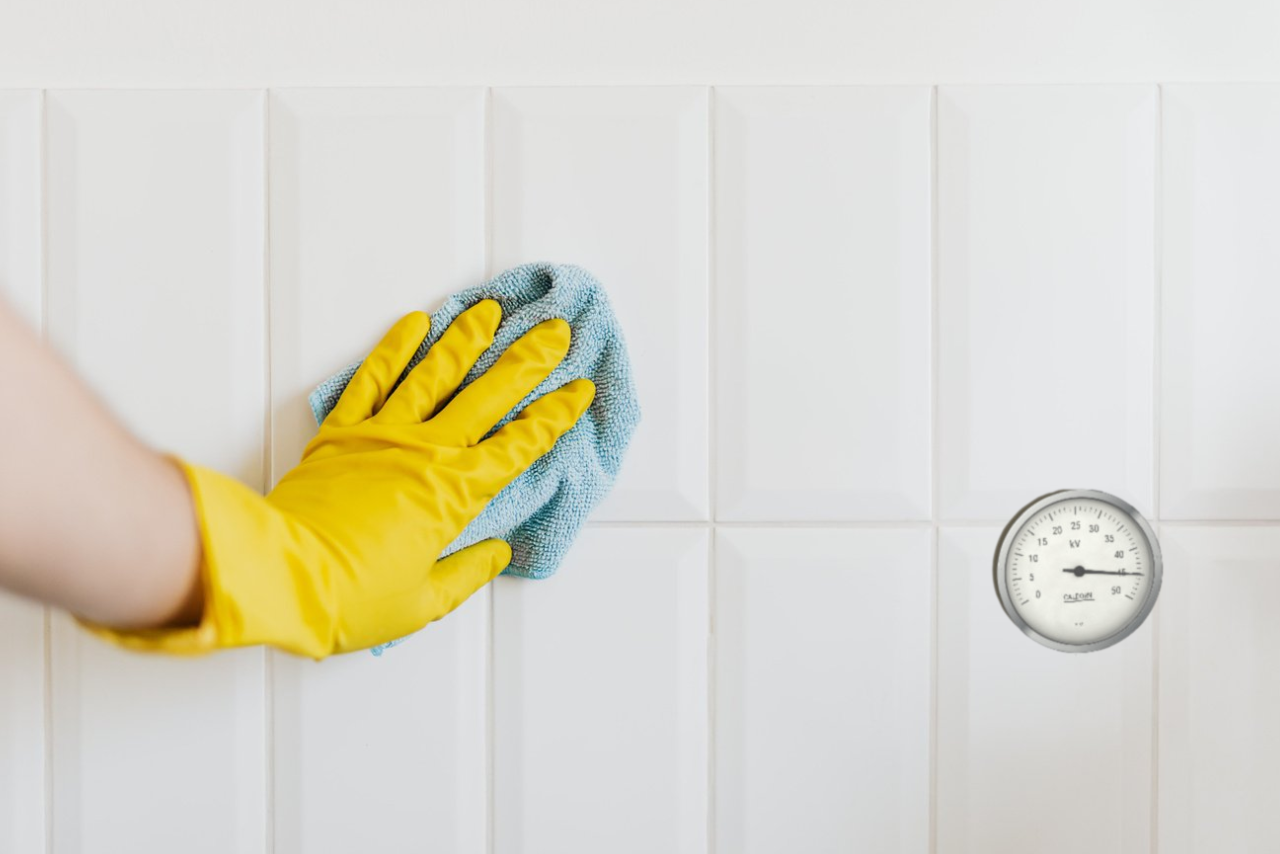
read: 45 kV
